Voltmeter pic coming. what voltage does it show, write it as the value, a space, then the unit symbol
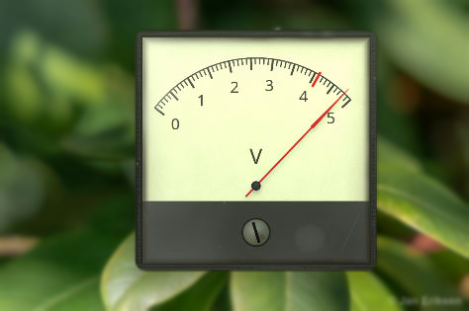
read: 4.8 V
